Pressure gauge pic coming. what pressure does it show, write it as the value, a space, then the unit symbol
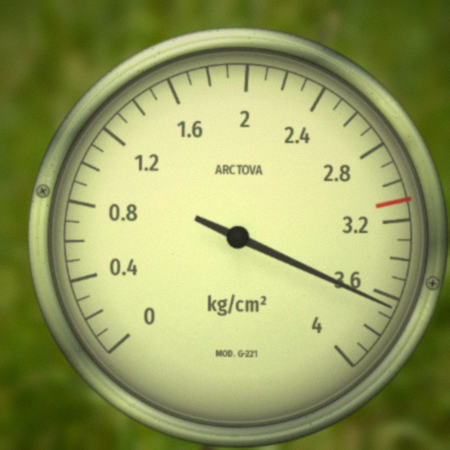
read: 3.65 kg/cm²
